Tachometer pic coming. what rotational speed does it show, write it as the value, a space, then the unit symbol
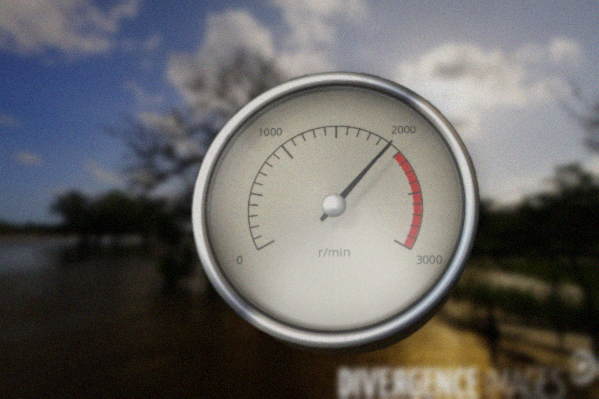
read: 2000 rpm
